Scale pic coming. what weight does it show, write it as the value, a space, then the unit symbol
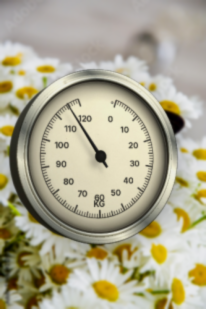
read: 115 kg
